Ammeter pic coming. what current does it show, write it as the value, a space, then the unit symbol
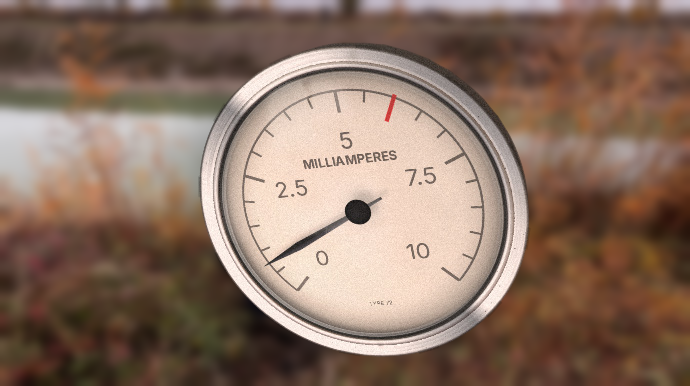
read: 0.75 mA
